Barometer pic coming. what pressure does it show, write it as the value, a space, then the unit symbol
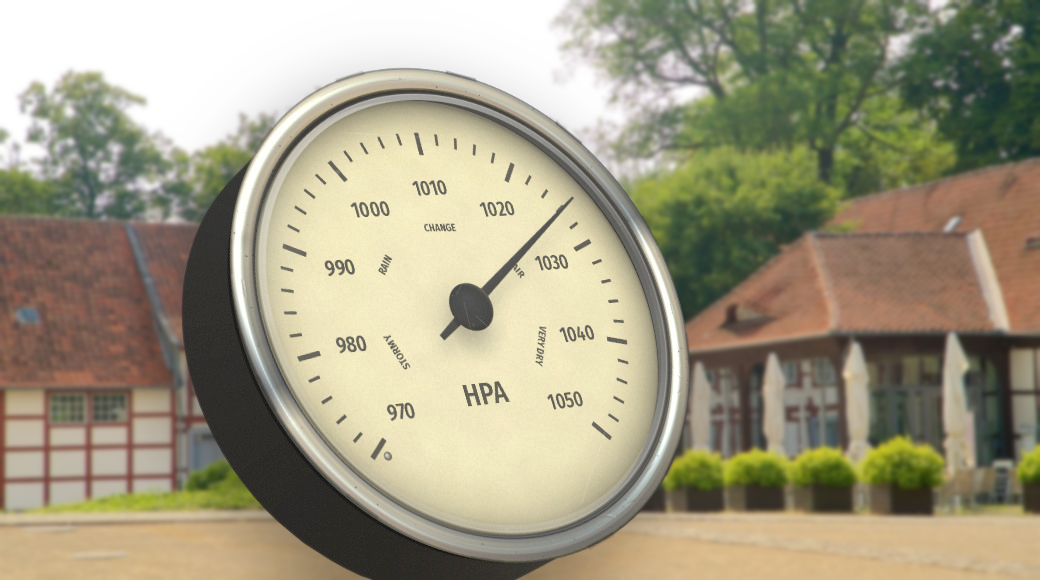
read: 1026 hPa
